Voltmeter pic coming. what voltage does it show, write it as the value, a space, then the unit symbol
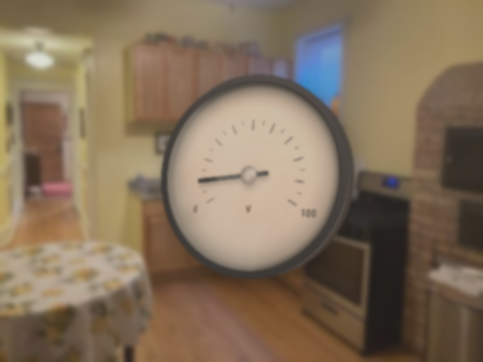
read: 10 V
